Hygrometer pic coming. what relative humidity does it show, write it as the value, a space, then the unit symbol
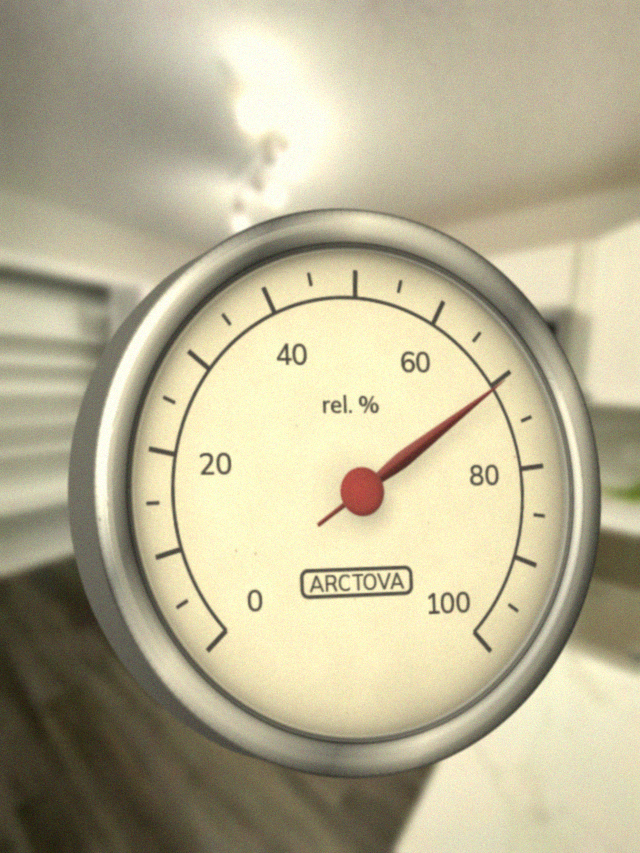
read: 70 %
